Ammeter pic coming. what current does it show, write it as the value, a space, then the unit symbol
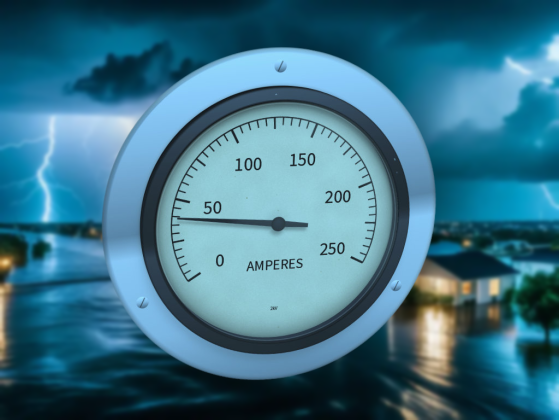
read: 40 A
